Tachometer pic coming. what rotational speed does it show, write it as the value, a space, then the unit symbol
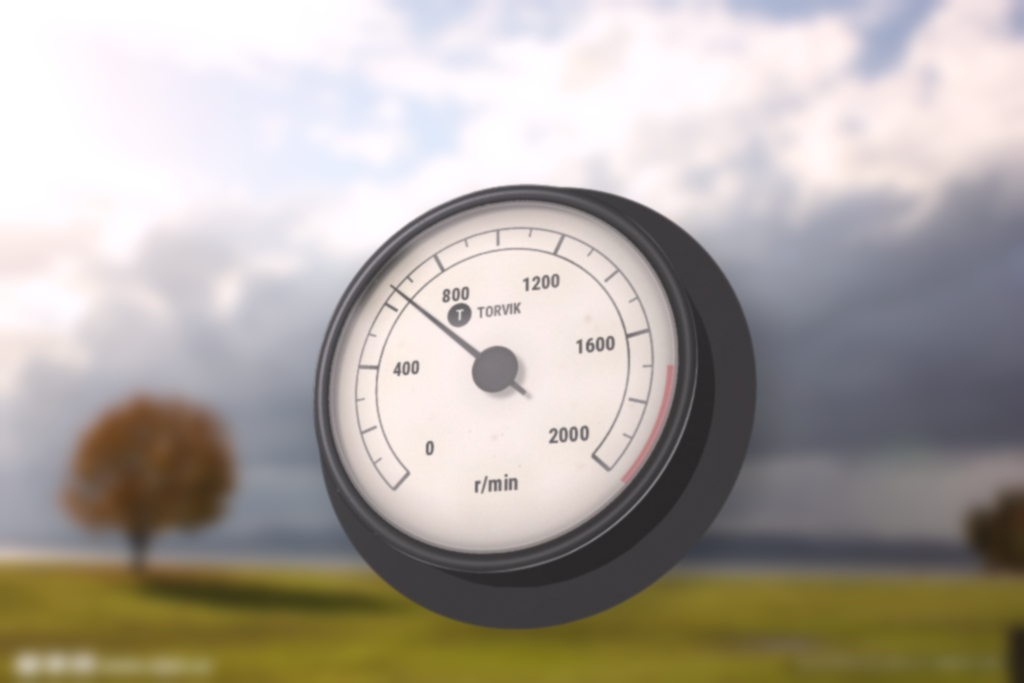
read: 650 rpm
